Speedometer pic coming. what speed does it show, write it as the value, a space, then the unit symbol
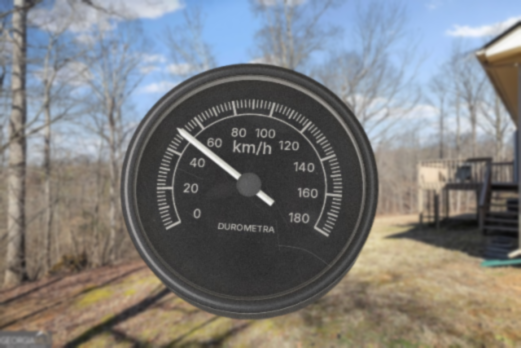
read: 50 km/h
